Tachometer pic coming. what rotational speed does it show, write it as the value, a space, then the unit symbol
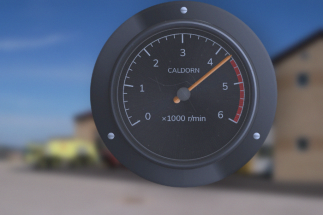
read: 4300 rpm
